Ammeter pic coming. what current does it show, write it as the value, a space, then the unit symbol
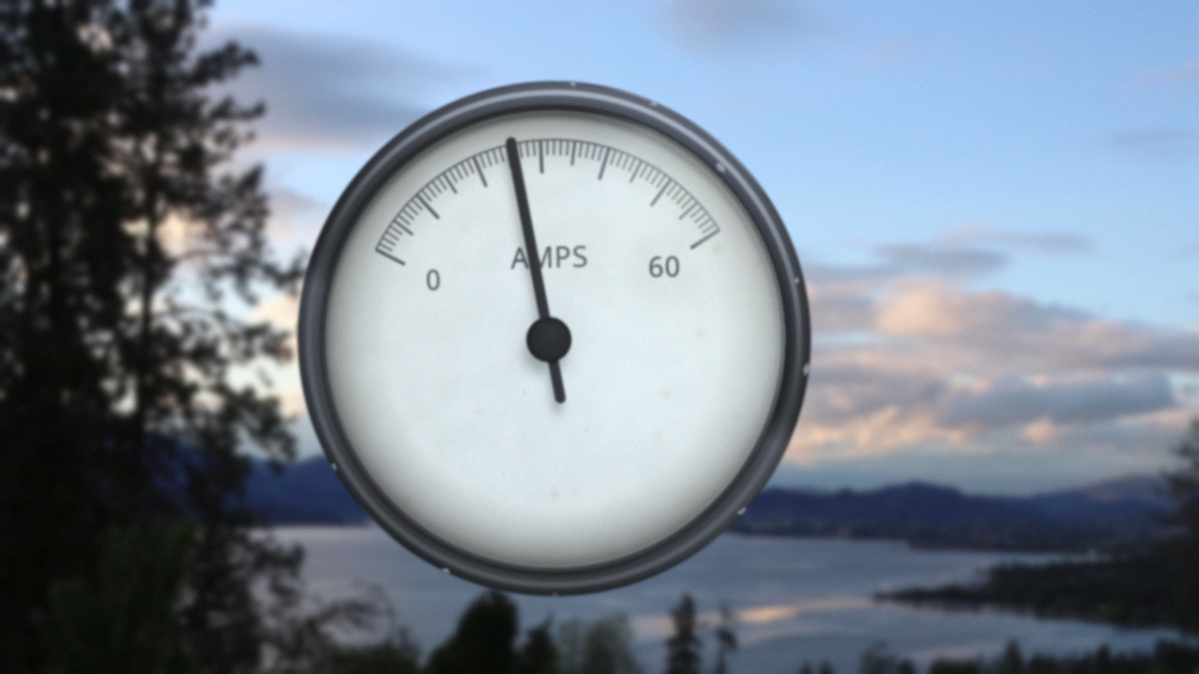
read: 26 A
